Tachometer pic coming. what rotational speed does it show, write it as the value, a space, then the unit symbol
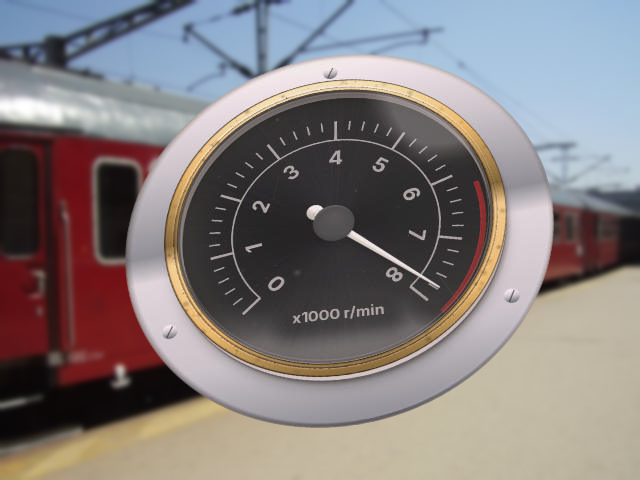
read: 7800 rpm
